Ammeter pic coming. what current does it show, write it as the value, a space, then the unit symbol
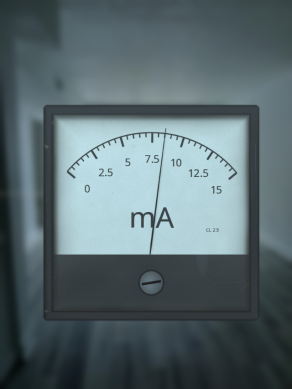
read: 8.5 mA
